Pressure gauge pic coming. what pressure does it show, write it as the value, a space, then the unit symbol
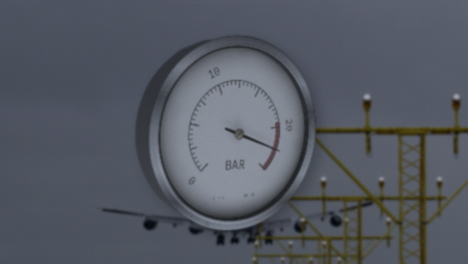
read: 22.5 bar
